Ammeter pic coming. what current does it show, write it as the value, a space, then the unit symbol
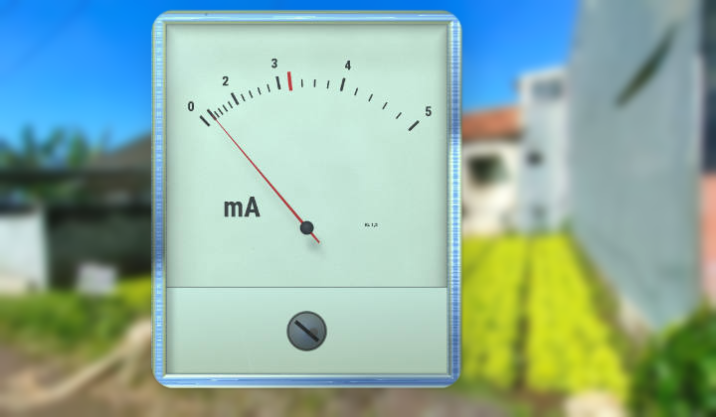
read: 1 mA
